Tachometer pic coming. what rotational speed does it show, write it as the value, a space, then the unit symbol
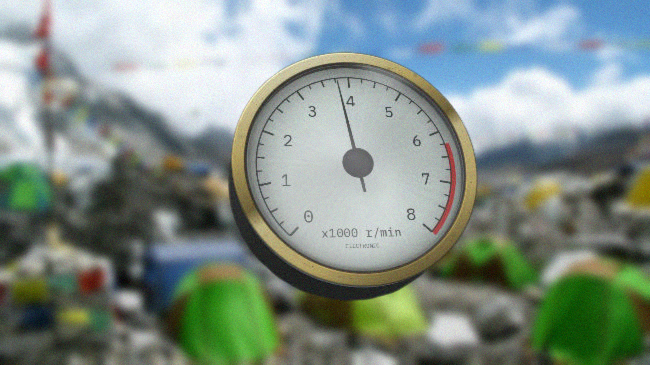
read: 3750 rpm
